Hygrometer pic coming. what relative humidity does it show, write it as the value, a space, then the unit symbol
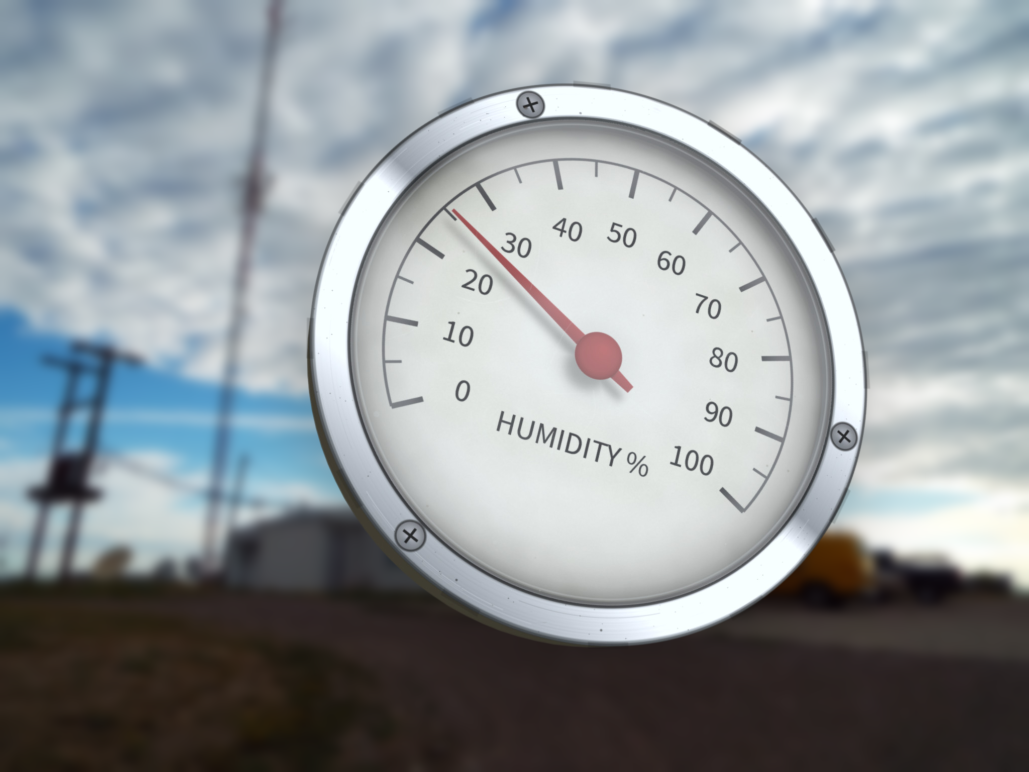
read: 25 %
